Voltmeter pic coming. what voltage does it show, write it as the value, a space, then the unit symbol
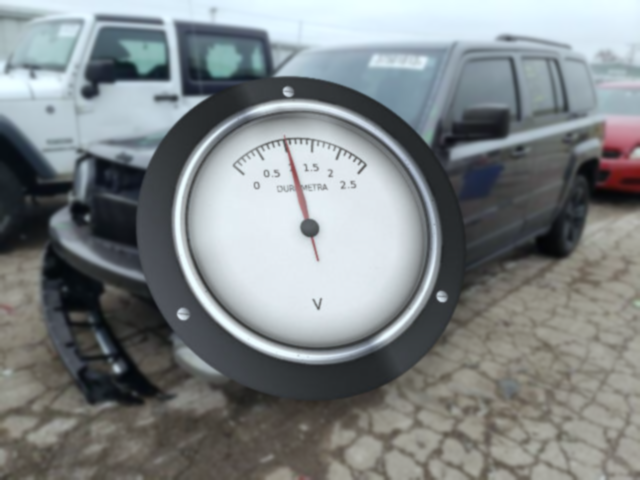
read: 1 V
